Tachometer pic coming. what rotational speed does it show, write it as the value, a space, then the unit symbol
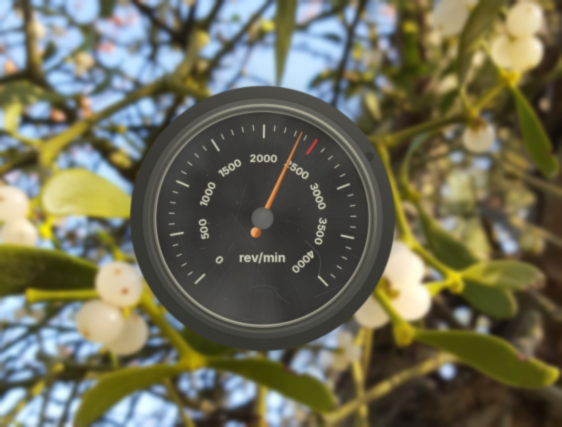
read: 2350 rpm
